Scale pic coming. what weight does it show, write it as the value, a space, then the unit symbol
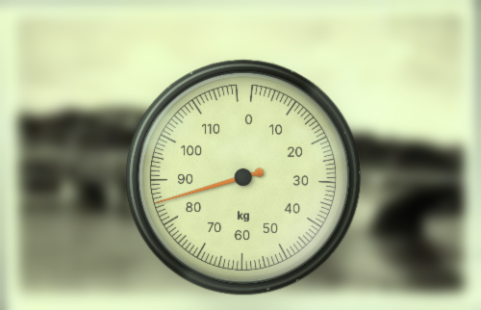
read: 85 kg
